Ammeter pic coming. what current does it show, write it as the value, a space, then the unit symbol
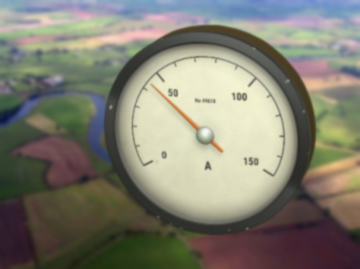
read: 45 A
